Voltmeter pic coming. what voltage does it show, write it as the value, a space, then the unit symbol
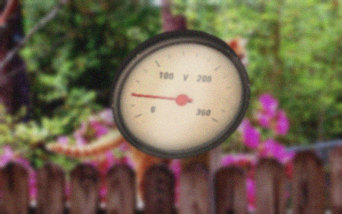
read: 40 V
